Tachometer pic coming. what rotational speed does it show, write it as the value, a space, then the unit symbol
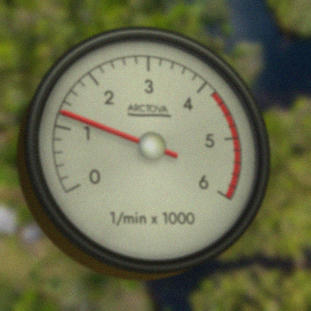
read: 1200 rpm
